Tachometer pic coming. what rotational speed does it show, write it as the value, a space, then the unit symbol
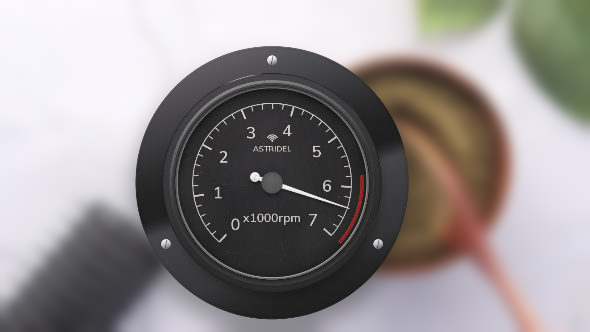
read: 6400 rpm
